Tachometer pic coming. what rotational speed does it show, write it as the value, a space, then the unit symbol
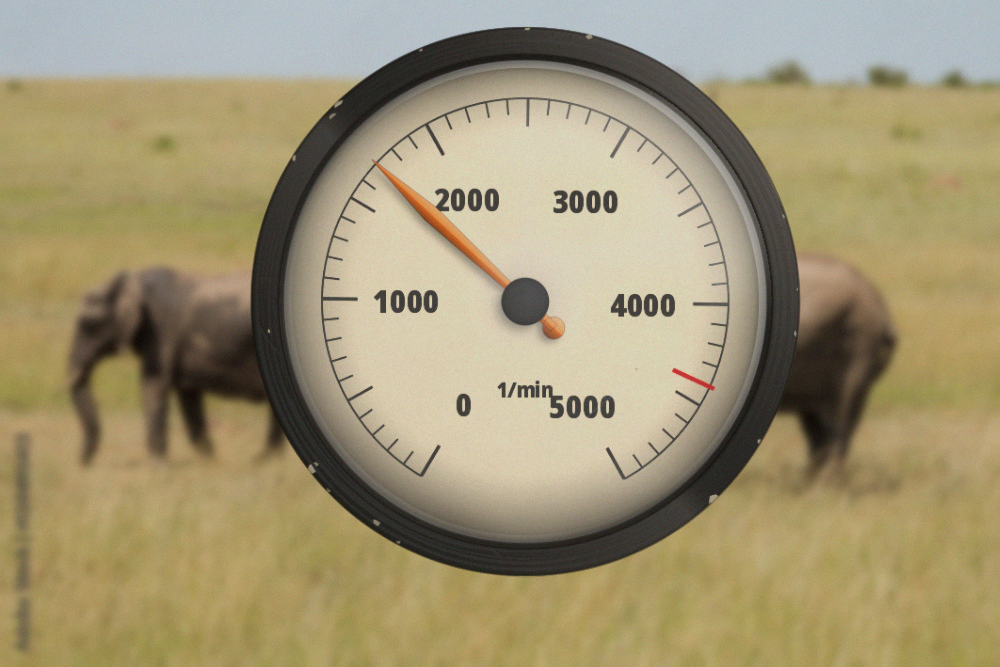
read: 1700 rpm
